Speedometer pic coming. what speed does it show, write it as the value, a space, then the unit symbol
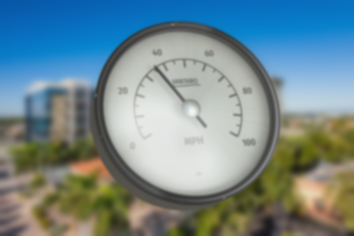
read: 35 mph
